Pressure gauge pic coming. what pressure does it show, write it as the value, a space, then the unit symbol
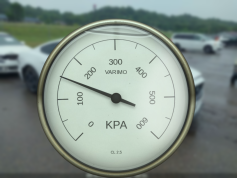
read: 150 kPa
